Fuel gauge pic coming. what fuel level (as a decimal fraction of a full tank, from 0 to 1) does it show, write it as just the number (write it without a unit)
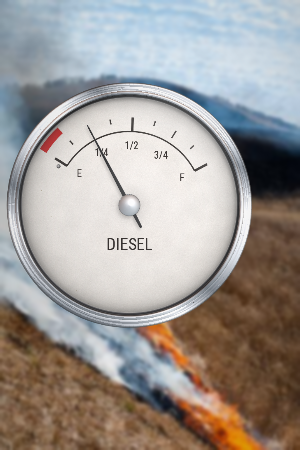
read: 0.25
